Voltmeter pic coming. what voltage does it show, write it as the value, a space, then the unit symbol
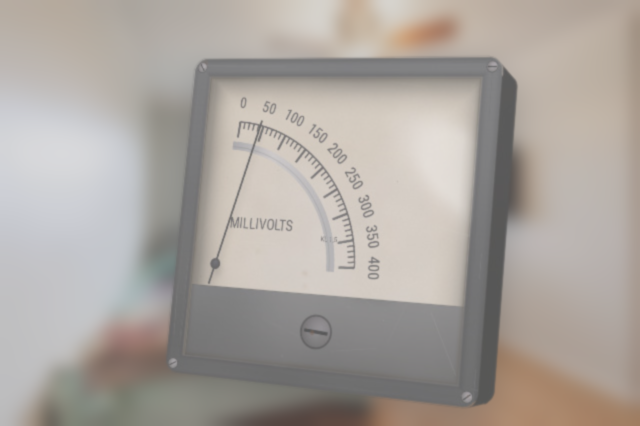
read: 50 mV
